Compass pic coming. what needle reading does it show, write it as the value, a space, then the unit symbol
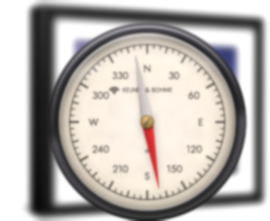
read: 170 °
